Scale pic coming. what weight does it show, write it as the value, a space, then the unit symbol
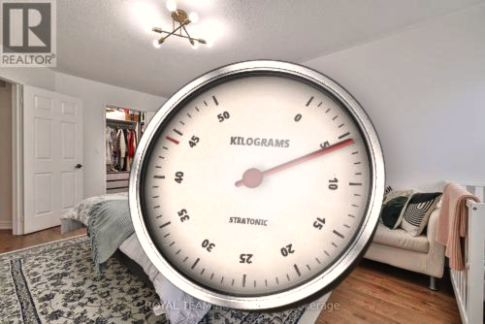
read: 6 kg
